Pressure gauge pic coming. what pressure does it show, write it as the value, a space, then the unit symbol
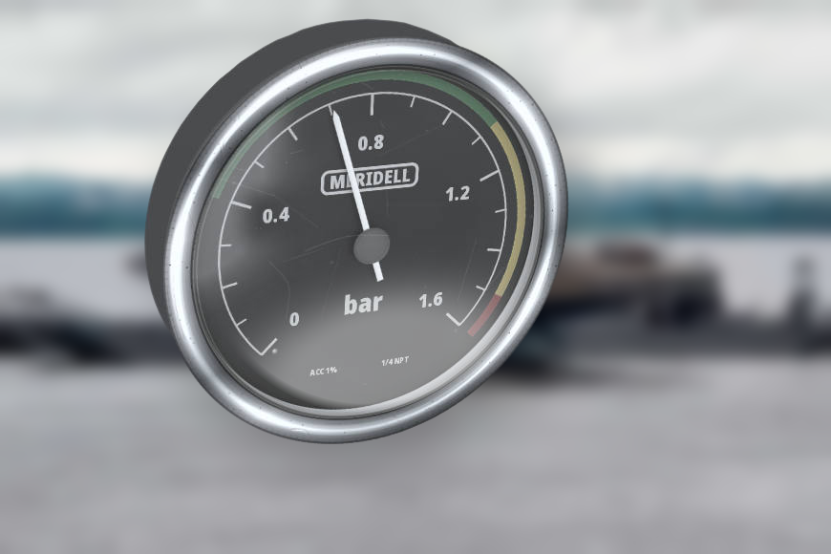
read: 0.7 bar
